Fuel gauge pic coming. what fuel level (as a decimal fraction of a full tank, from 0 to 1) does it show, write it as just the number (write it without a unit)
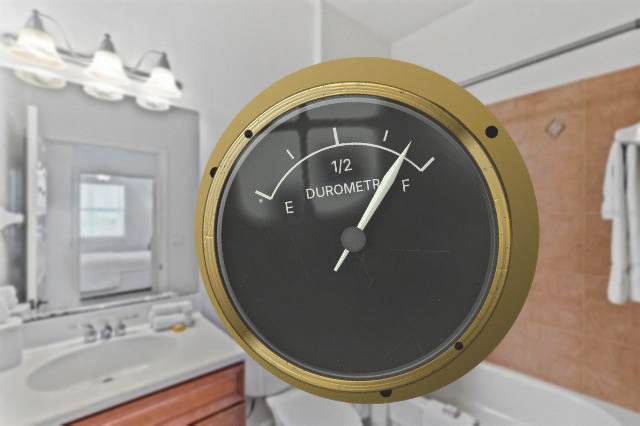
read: 0.875
